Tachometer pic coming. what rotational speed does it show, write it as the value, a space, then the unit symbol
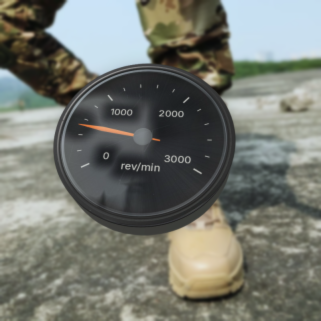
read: 500 rpm
